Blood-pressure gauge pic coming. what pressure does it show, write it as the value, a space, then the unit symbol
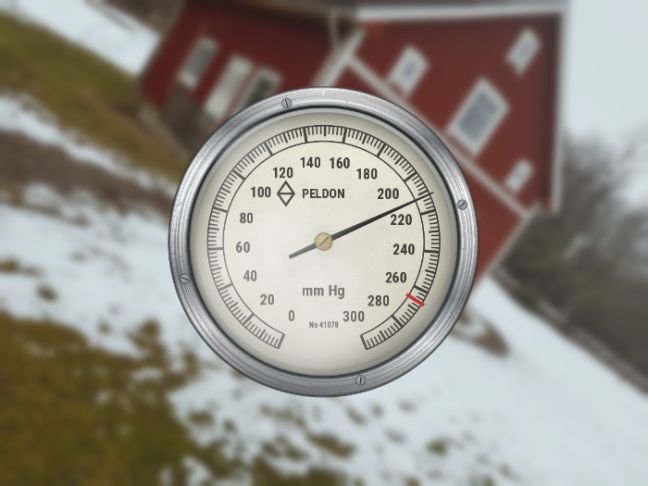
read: 212 mmHg
